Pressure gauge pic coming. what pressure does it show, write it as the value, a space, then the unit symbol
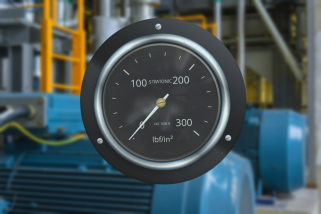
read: 0 psi
